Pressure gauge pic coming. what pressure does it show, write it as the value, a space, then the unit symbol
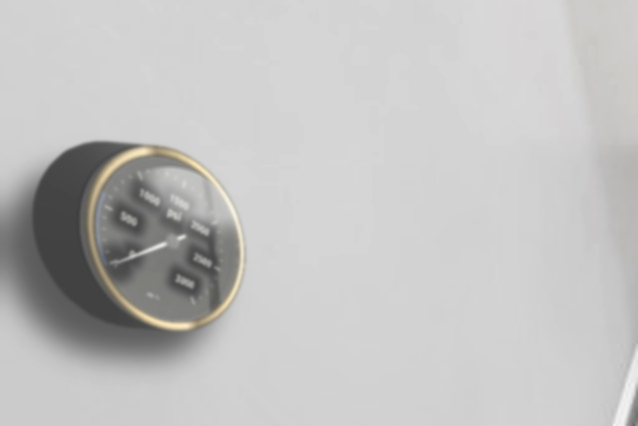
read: 0 psi
